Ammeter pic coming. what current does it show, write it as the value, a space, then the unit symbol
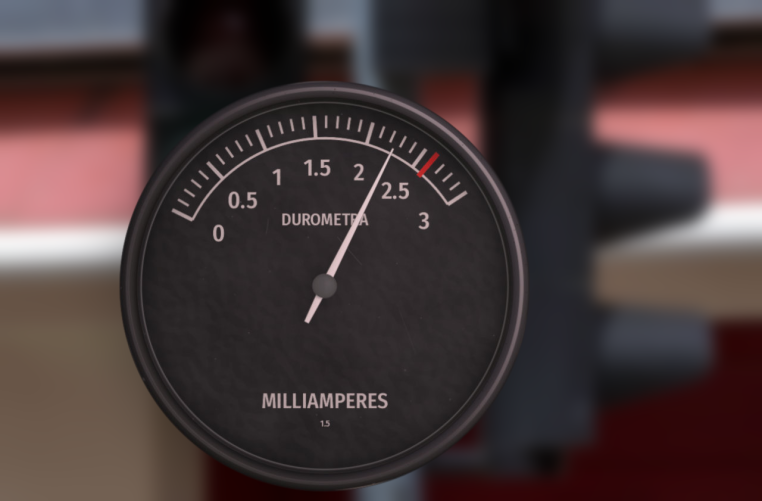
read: 2.25 mA
